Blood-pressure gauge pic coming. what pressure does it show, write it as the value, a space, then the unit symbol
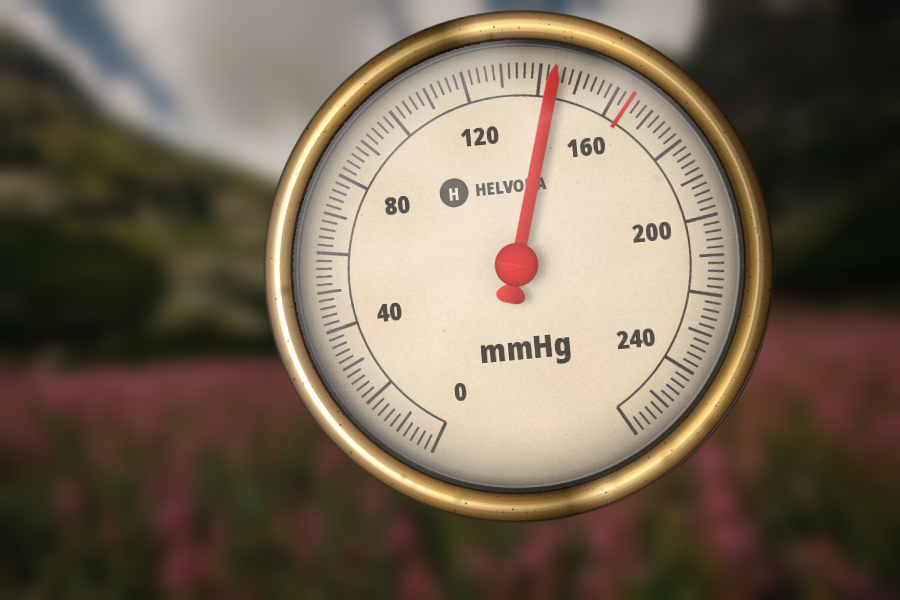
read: 144 mmHg
